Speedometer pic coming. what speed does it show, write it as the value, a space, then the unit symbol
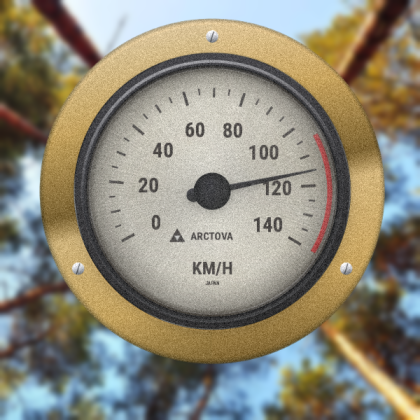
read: 115 km/h
